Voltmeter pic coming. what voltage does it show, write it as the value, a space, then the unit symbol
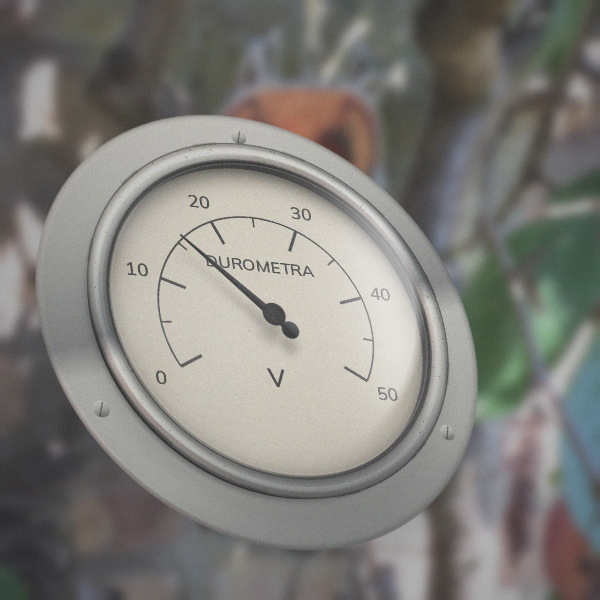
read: 15 V
